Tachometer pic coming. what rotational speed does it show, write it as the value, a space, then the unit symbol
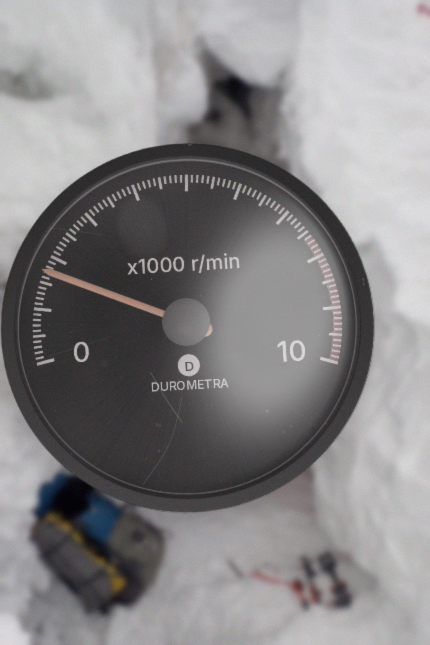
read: 1700 rpm
